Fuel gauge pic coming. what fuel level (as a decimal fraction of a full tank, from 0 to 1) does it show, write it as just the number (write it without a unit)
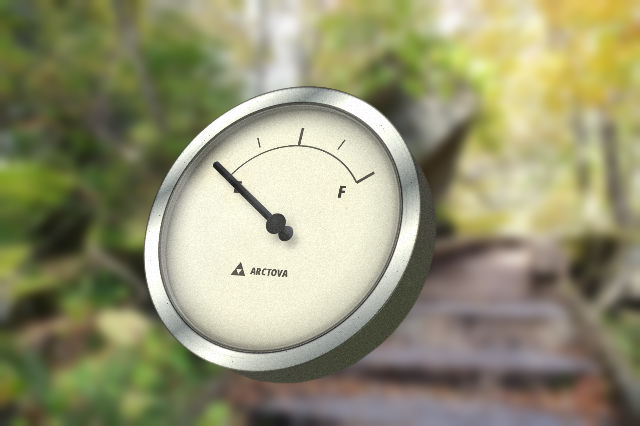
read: 0
